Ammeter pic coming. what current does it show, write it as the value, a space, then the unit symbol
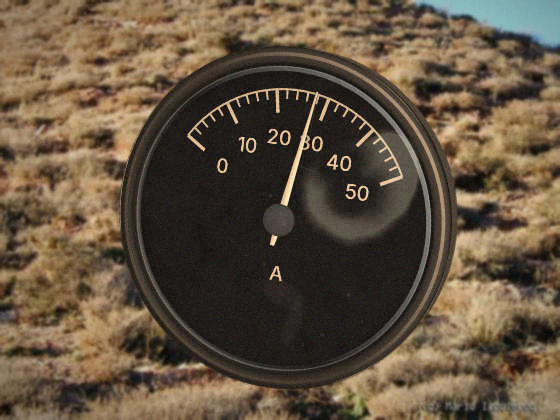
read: 28 A
